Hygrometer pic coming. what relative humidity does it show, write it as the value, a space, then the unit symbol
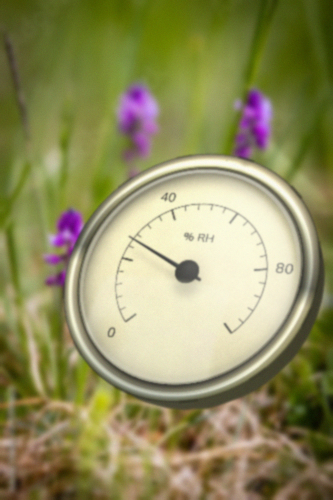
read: 26 %
